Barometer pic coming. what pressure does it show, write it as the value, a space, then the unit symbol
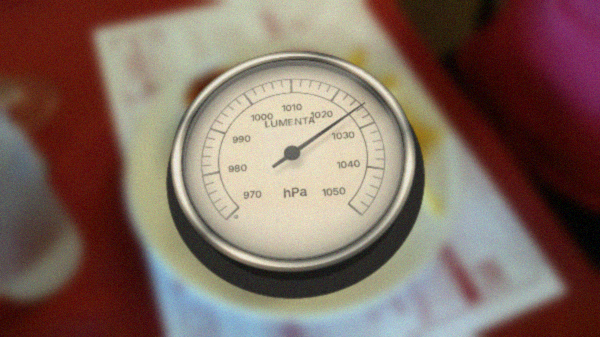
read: 1026 hPa
